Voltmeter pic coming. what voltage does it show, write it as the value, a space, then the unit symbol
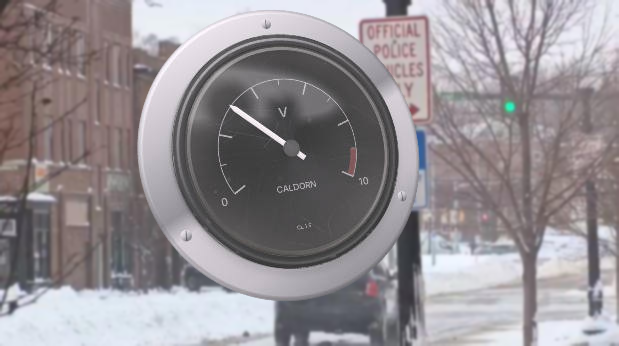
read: 3 V
